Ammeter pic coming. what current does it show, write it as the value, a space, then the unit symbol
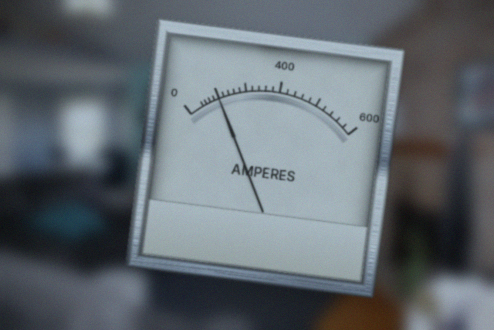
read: 200 A
